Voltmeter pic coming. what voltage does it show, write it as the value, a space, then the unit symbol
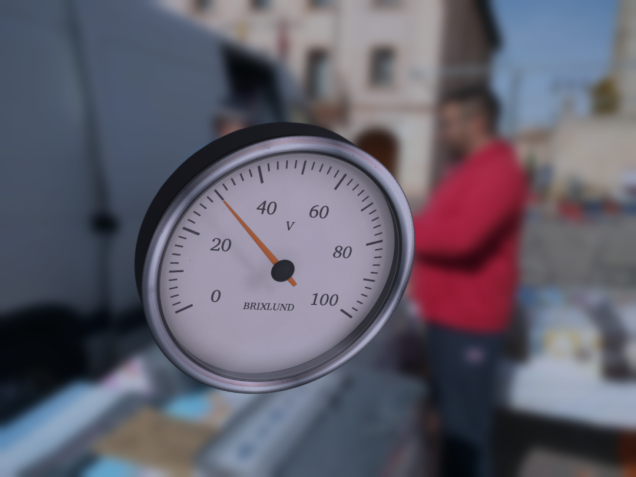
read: 30 V
